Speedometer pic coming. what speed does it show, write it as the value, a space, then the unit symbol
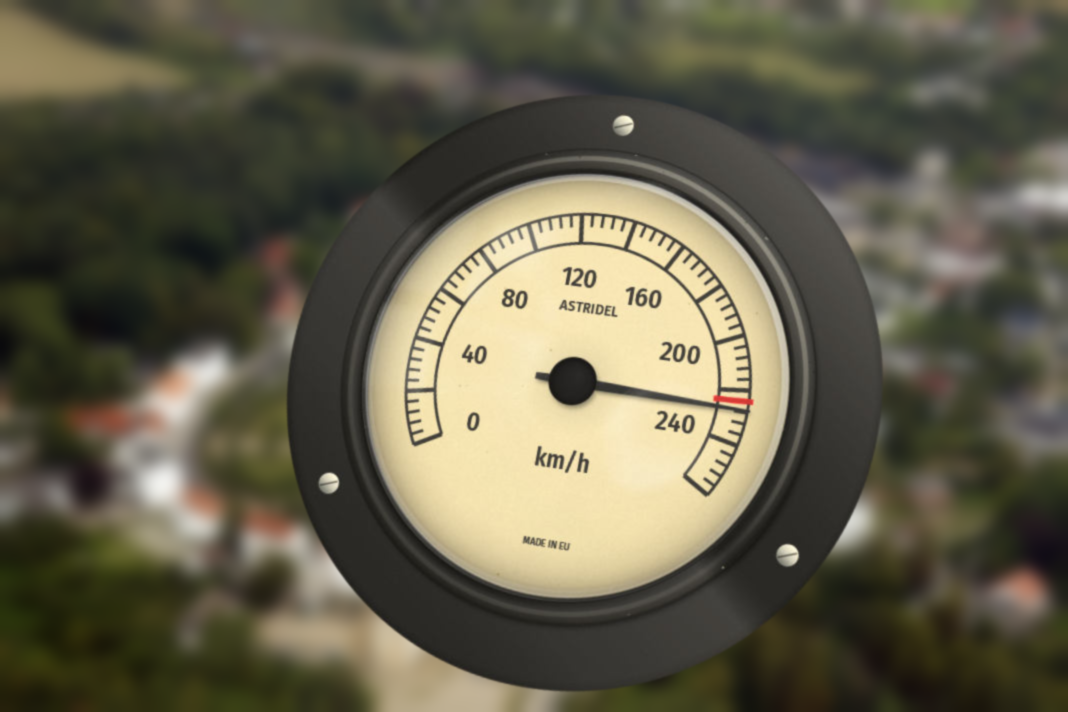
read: 228 km/h
